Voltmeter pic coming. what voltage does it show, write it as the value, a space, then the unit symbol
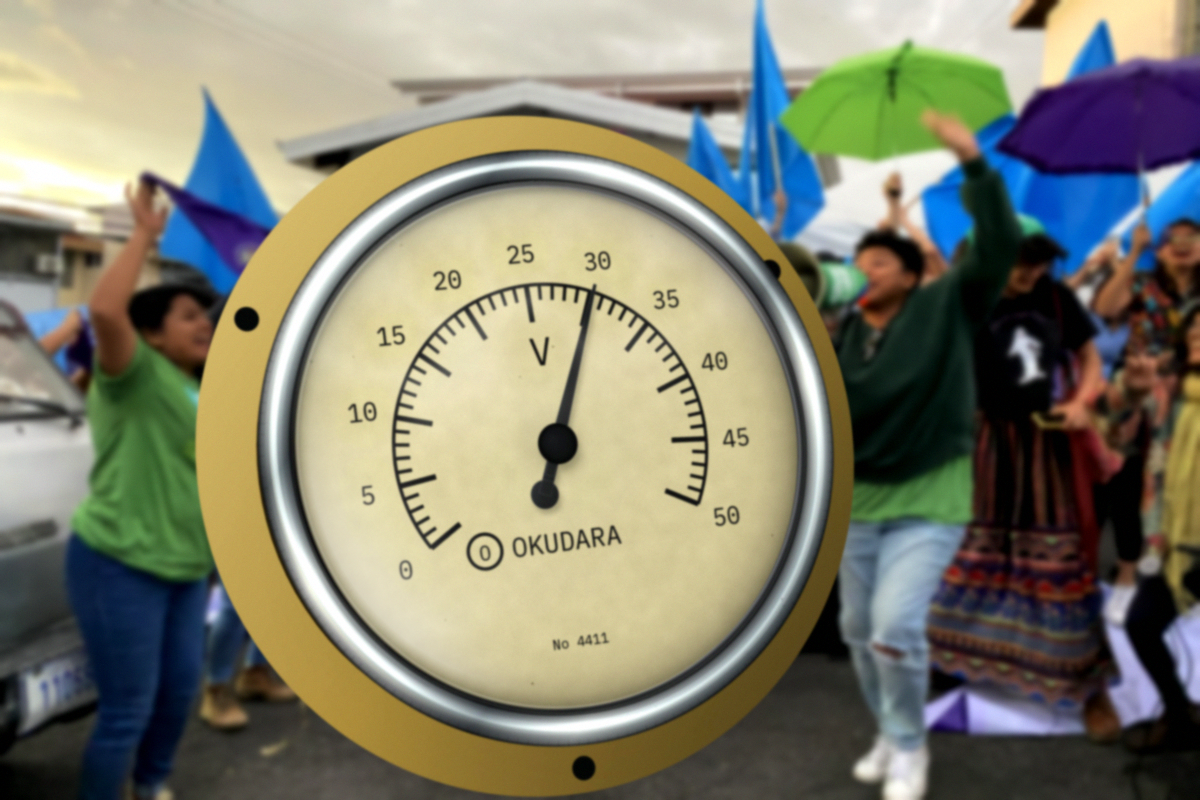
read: 30 V
